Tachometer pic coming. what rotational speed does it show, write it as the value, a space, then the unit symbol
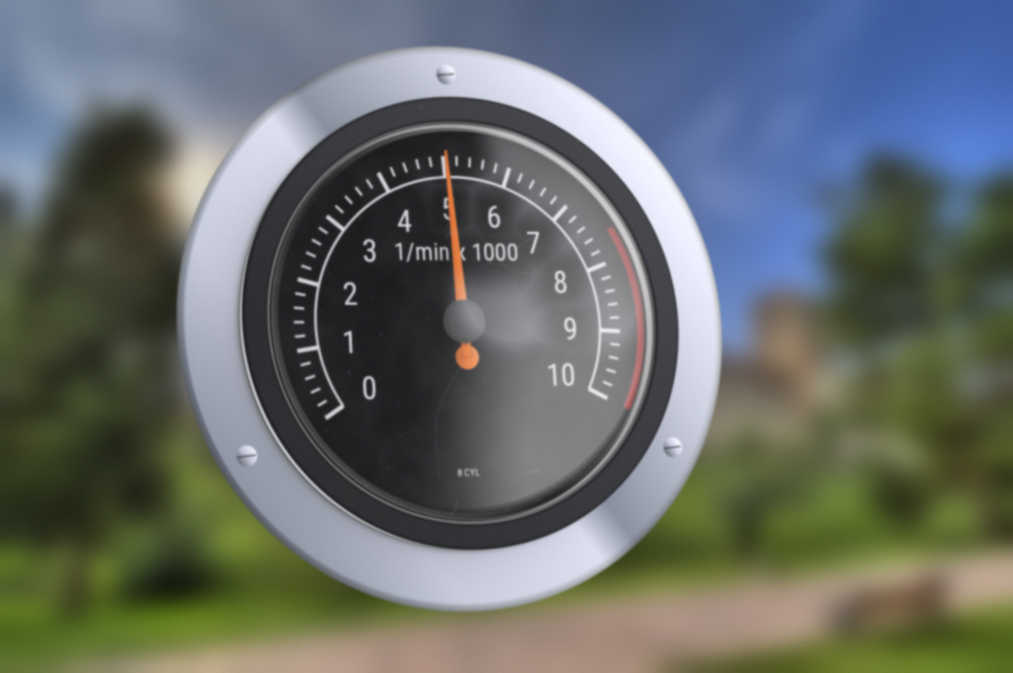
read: 5000 rpm
